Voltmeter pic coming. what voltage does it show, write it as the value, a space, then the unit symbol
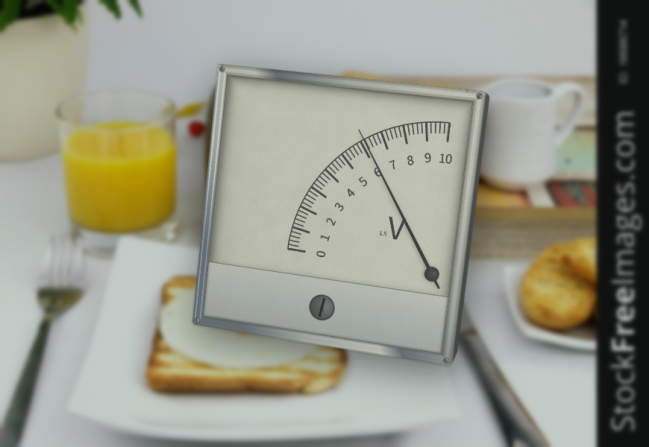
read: 6.2 V
